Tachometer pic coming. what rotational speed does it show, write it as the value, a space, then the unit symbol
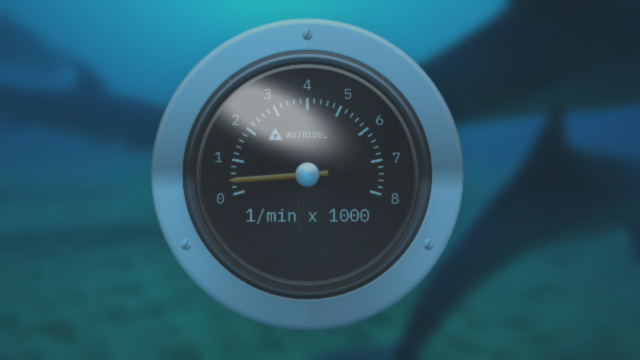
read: 400 rpm
